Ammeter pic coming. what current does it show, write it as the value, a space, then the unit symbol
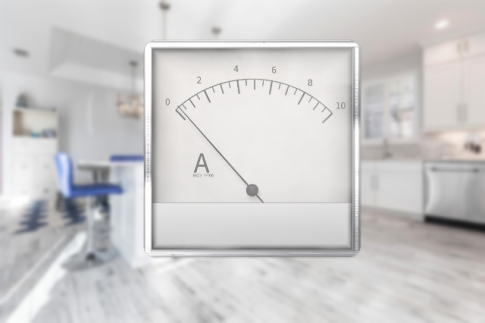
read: 0.25 A
